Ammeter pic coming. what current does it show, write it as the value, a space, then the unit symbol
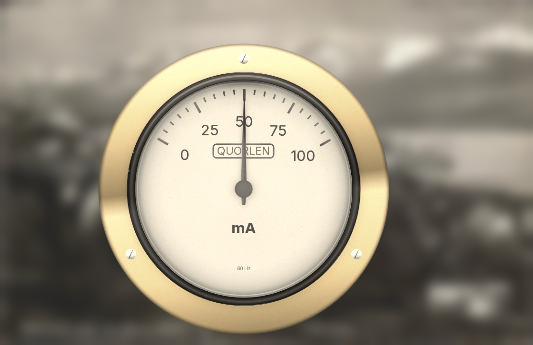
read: 50 mA
